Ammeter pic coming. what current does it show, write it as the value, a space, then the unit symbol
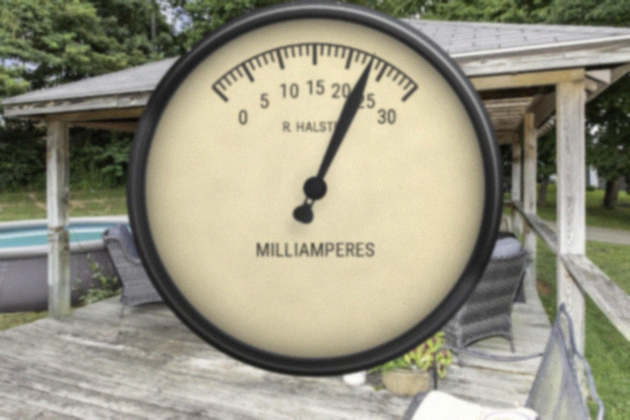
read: 23 mA
